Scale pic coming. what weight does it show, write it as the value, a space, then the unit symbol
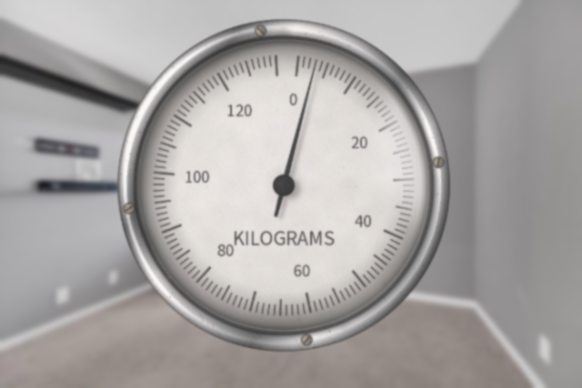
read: 3 kg
